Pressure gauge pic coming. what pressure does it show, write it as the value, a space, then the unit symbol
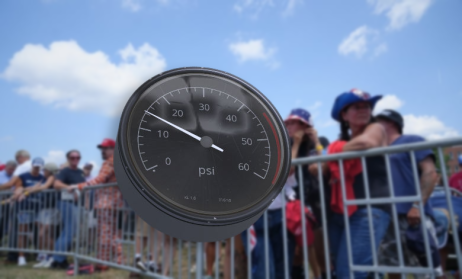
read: 14 psi
